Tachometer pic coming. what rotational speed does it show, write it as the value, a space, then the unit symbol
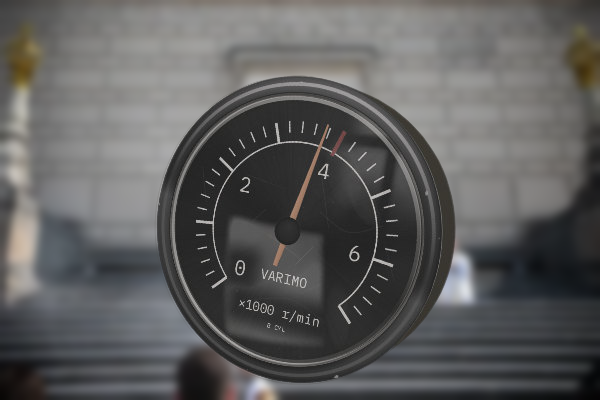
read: 3800 rpm
